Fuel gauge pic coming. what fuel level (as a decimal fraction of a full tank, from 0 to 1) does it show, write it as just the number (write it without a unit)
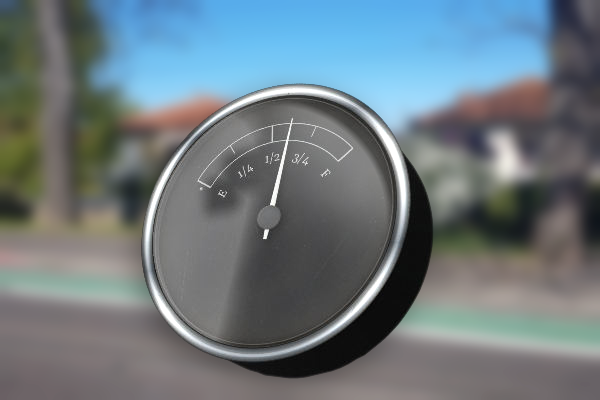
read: 0.625
